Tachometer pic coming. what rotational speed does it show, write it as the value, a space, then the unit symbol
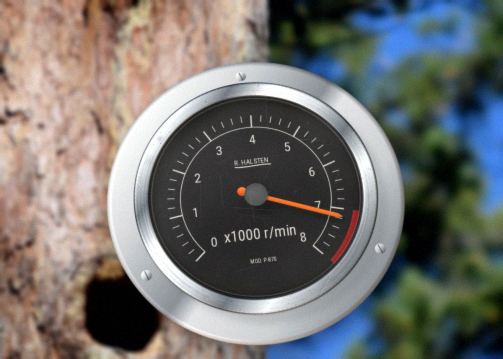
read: 7200 rpm
